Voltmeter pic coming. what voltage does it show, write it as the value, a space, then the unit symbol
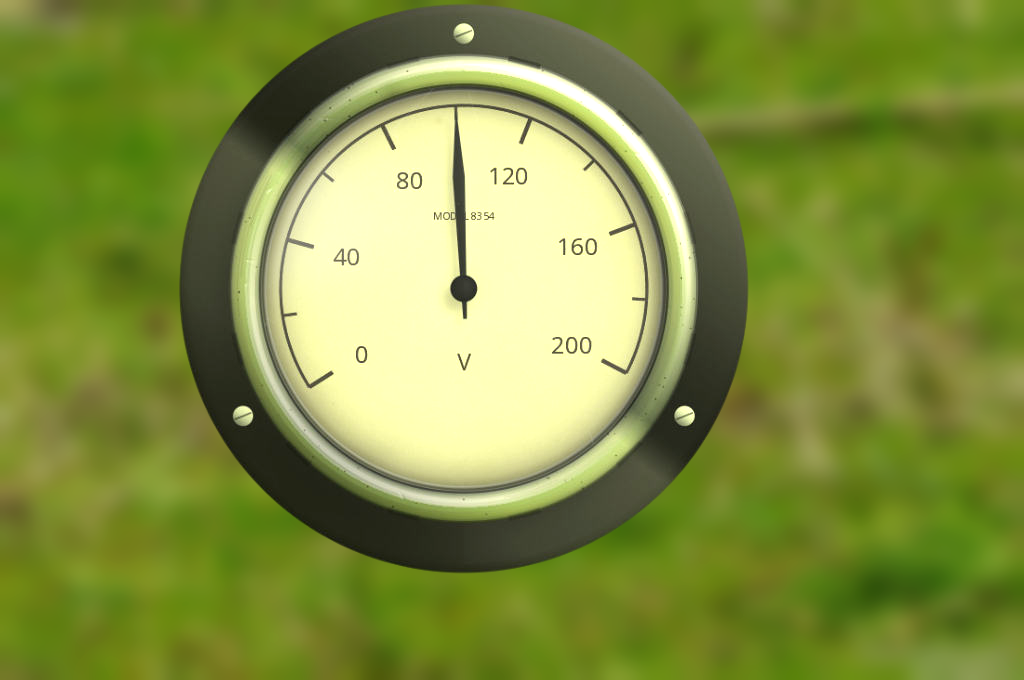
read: 100 V
